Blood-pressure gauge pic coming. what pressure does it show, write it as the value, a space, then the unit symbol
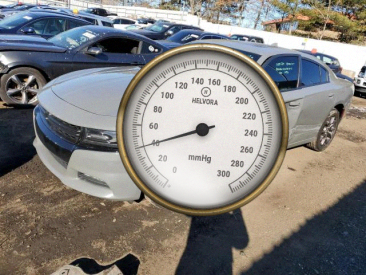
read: 40 mmHg
